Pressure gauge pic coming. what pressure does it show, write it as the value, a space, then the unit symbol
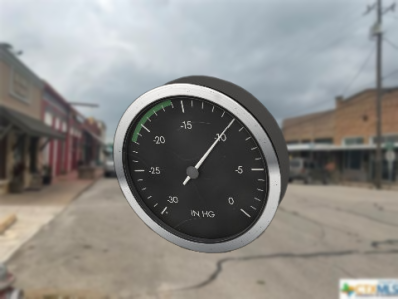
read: -10 inHg
